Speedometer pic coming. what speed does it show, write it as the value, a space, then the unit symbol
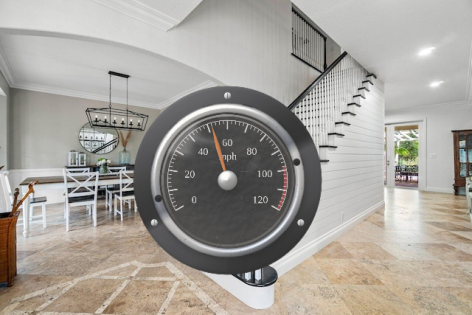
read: 52 mph
